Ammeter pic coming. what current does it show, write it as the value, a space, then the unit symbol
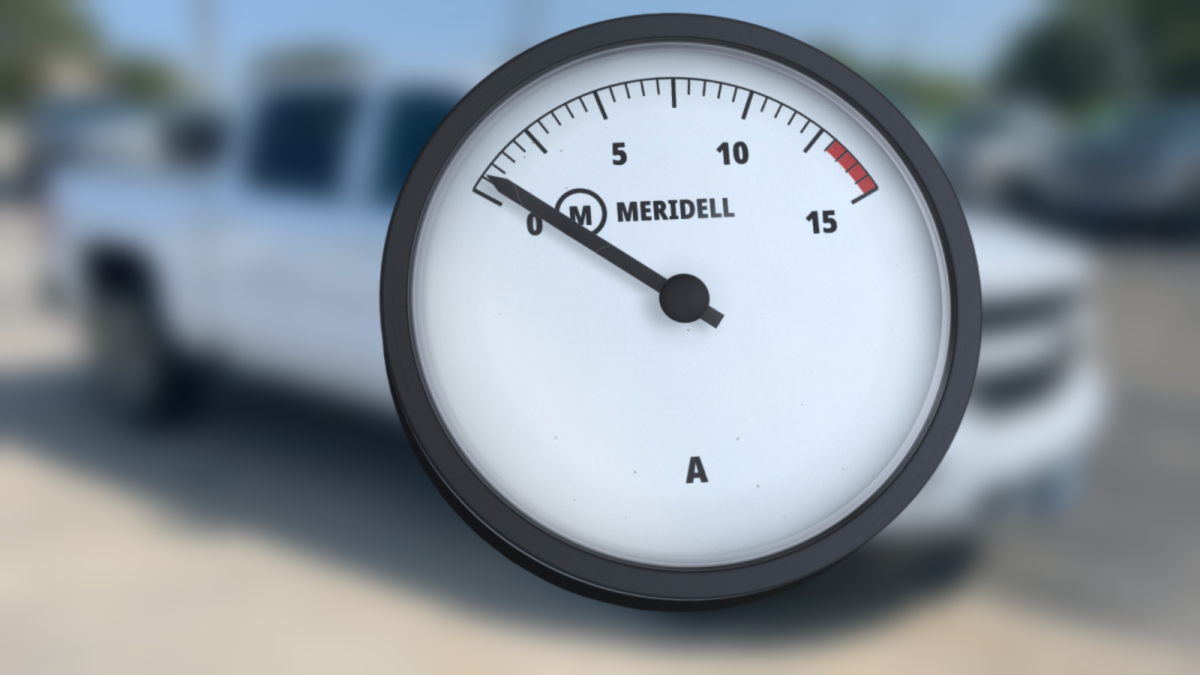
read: 0.5 A
